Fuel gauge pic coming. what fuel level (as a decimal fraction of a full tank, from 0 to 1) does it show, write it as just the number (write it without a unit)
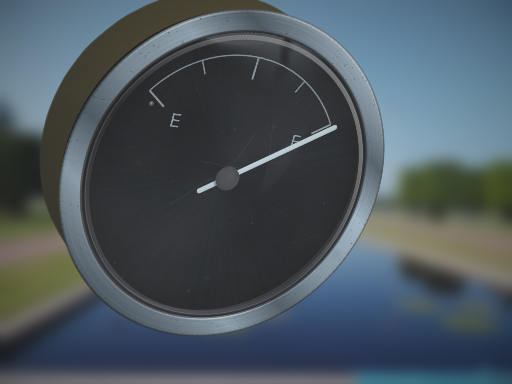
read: 1
